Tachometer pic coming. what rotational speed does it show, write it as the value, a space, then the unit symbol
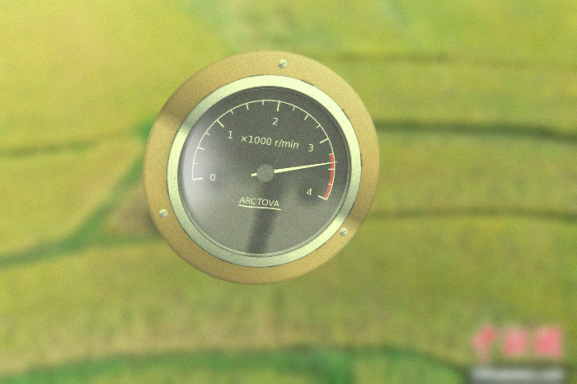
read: 3375 rpm
